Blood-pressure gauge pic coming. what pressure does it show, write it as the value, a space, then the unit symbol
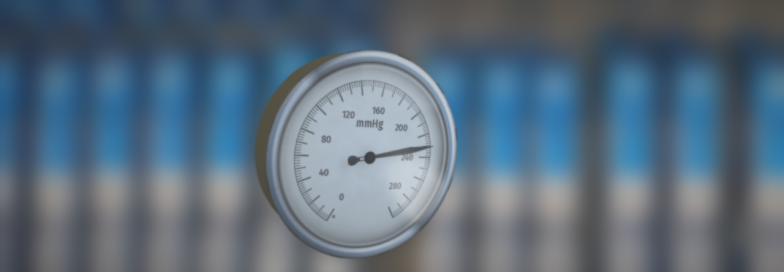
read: 230 mmHg
